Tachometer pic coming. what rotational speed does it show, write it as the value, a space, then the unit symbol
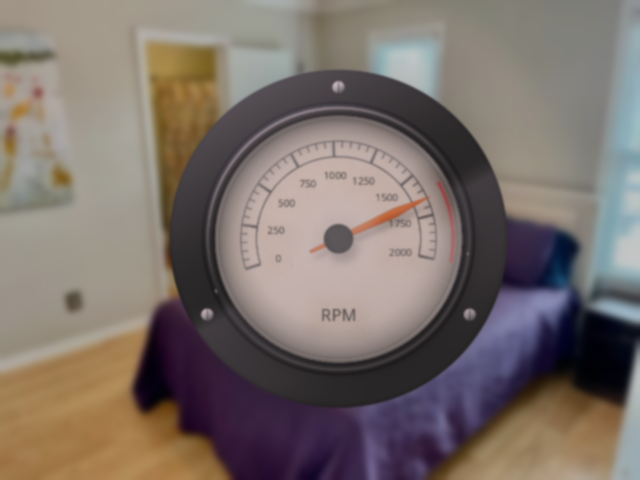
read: 1650 rpm
